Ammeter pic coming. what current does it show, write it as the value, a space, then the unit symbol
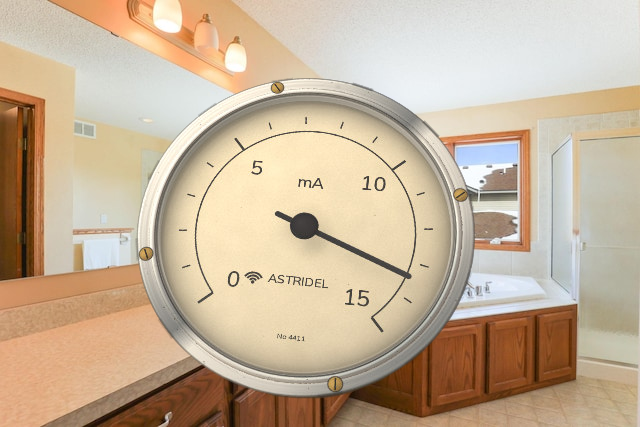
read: 13.5 mA
